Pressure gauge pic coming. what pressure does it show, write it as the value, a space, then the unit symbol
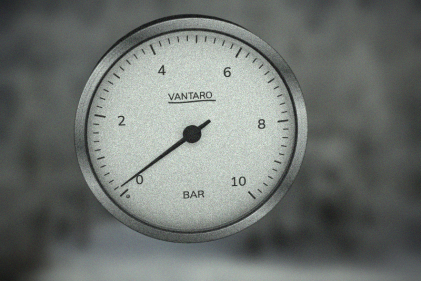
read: 0.2 bar
